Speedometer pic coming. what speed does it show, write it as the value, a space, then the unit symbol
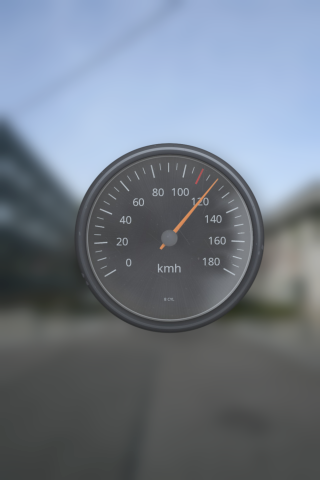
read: 120 km/h
